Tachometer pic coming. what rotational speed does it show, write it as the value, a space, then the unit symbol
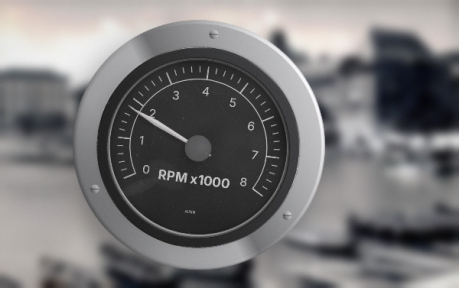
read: 1800 rpm
